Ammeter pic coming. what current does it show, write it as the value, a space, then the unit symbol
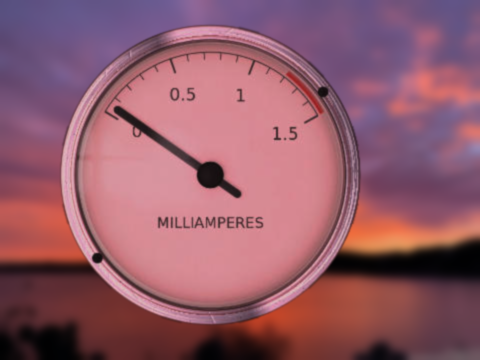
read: 0.05 mA
